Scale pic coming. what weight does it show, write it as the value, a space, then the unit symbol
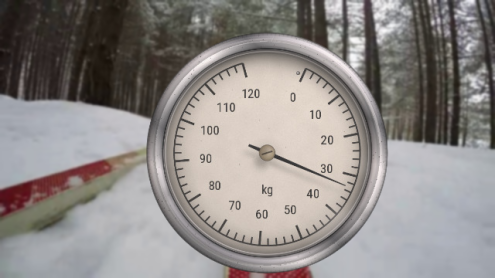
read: 33 kg
